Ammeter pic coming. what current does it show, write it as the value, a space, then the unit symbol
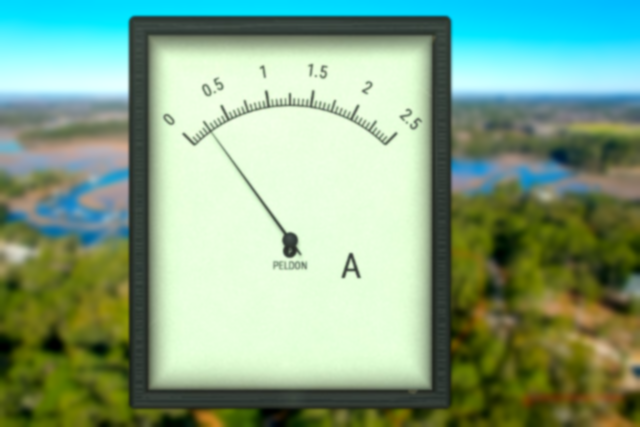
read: 0.25 A
